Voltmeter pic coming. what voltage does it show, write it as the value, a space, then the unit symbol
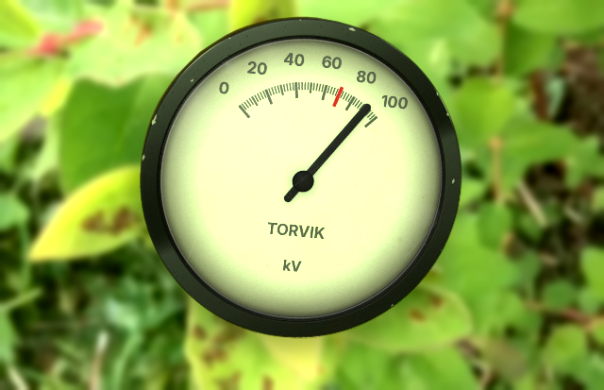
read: 90 kV
